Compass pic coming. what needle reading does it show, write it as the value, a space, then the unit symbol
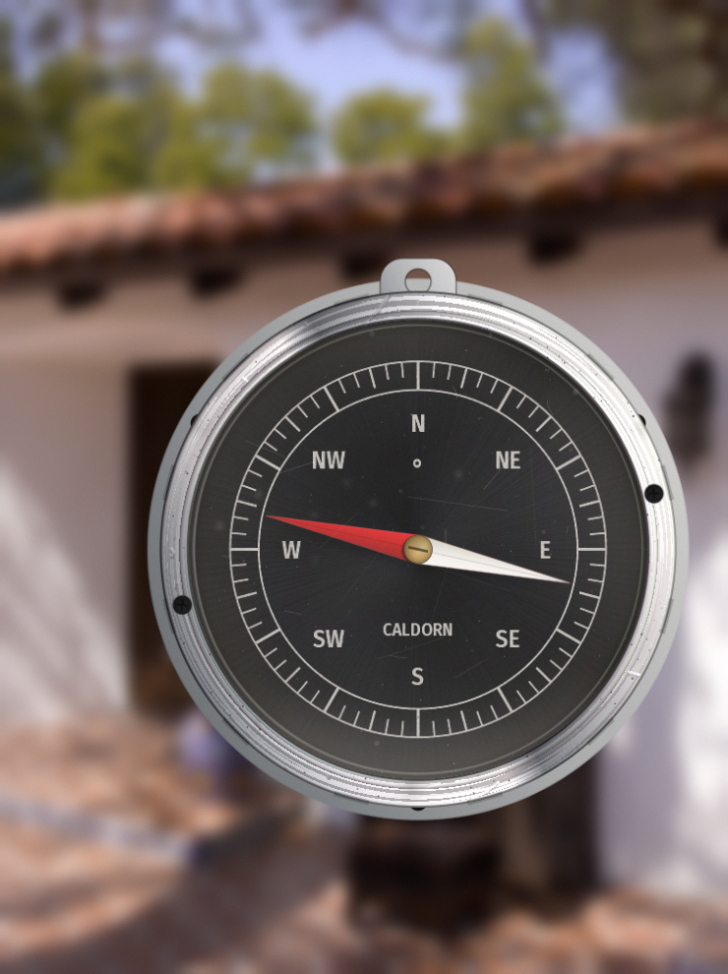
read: 282.5 °
